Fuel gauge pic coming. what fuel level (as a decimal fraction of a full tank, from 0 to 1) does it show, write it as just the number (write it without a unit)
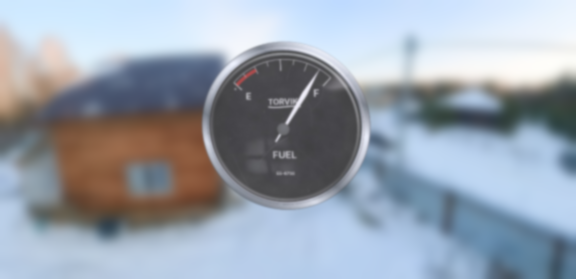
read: 0.875
